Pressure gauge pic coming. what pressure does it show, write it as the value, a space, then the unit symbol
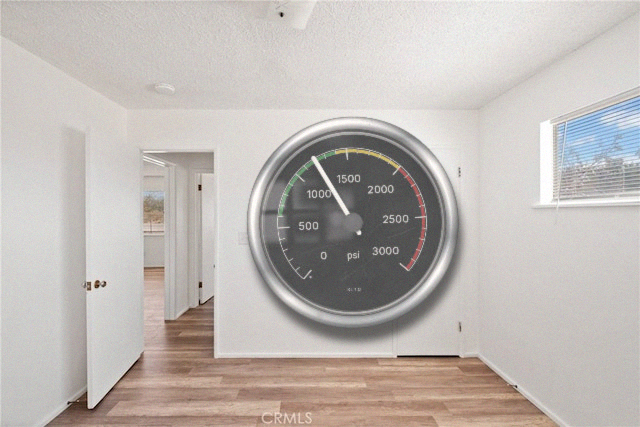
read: 1200 psi
